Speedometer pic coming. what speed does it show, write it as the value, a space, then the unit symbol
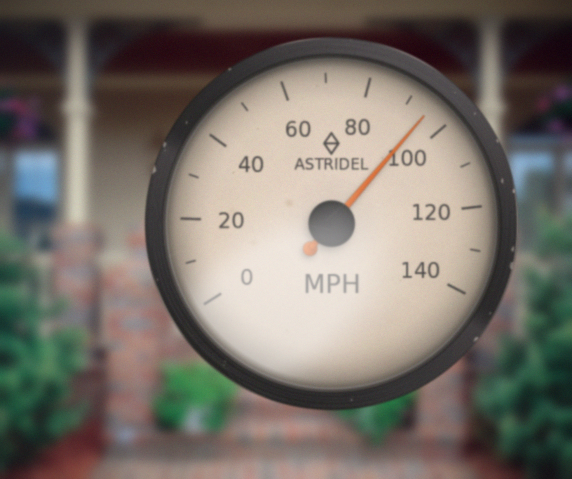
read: 95 mph
